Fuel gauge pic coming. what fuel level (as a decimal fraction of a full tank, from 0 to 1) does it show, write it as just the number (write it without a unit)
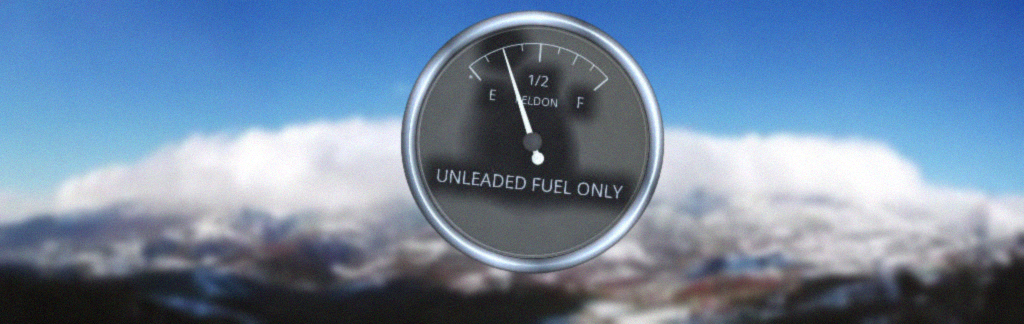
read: 0.25
